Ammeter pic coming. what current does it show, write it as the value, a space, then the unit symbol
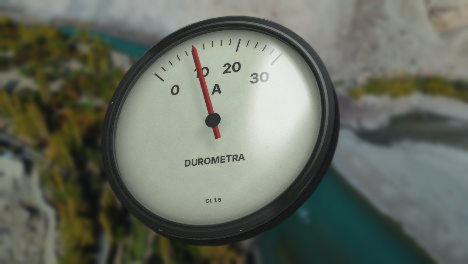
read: 10 A
